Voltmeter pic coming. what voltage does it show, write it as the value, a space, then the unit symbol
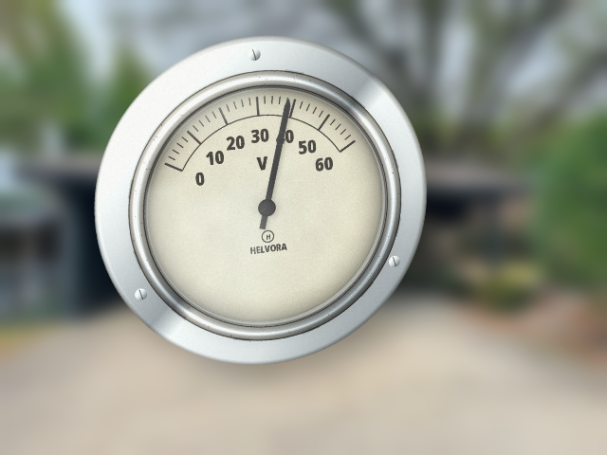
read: 38 V
